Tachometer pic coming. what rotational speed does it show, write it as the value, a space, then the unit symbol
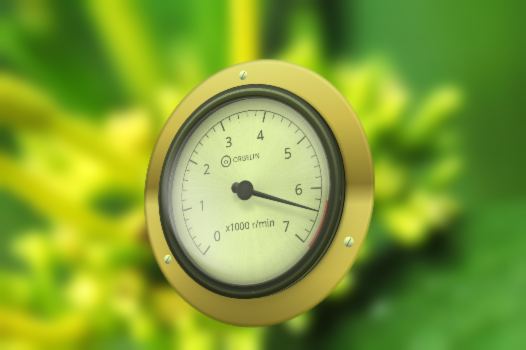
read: 6400 rpm
